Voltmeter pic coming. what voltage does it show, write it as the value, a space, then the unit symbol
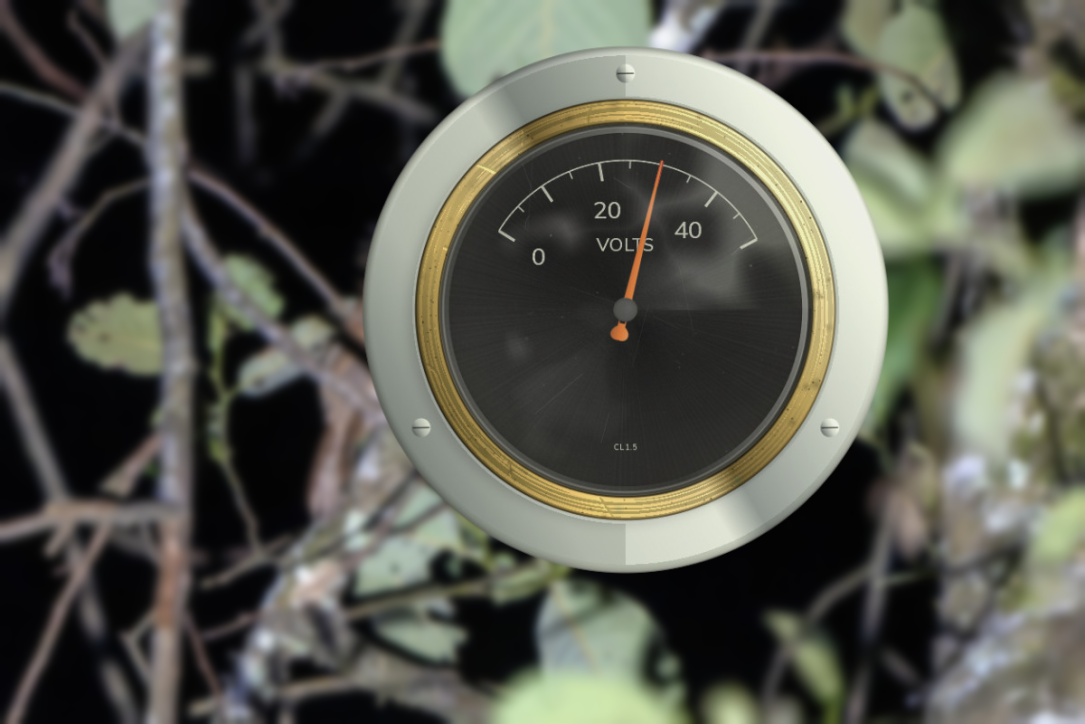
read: 30 V
